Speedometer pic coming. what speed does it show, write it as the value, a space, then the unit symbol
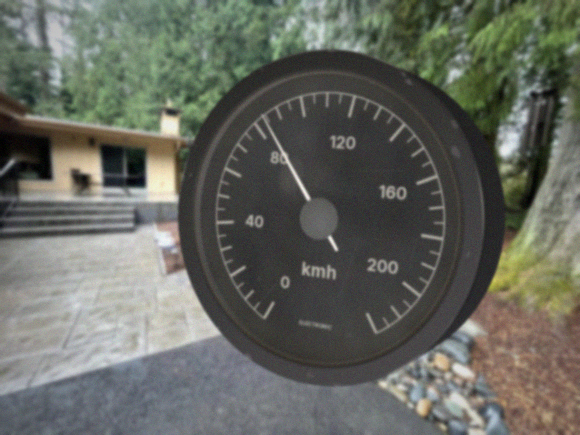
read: 85 km/h
